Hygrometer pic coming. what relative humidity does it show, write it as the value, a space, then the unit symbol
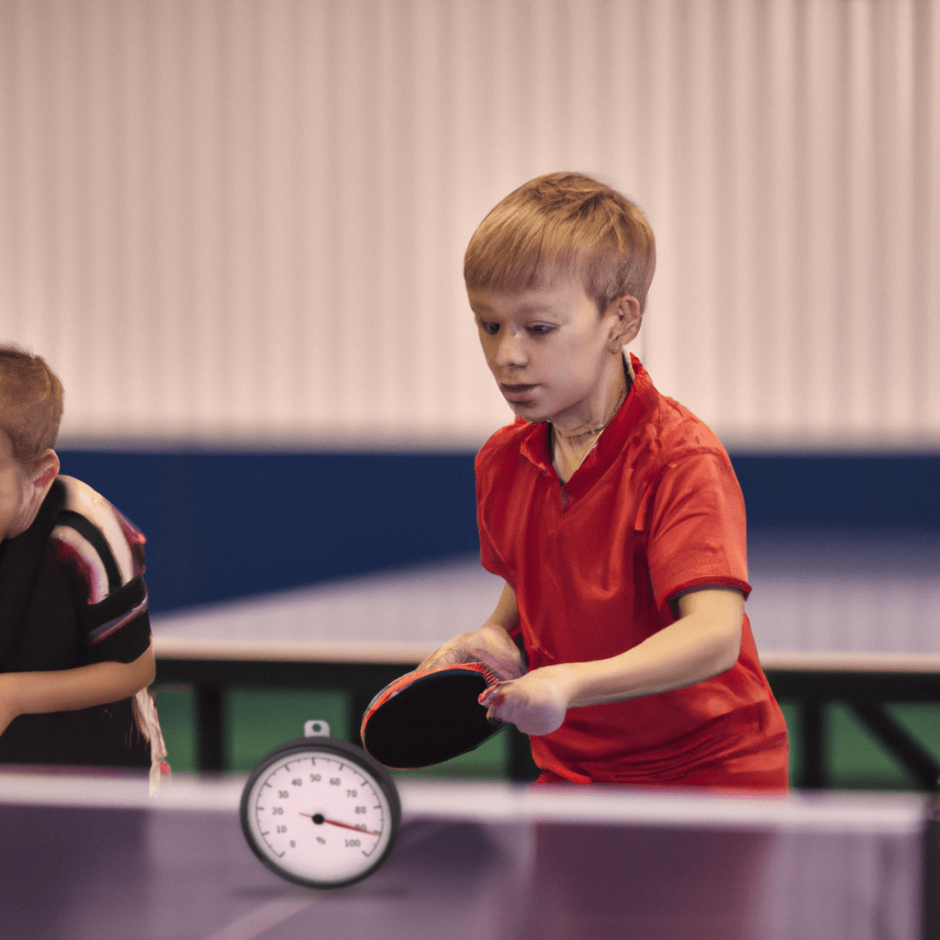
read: 90 %
